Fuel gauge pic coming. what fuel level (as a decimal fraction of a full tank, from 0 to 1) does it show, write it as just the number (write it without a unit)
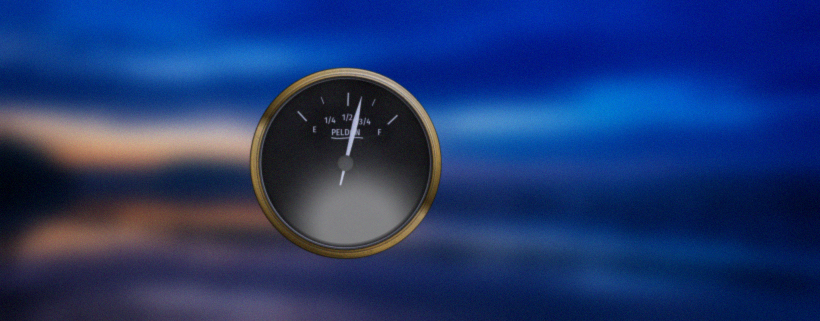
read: 0.625
